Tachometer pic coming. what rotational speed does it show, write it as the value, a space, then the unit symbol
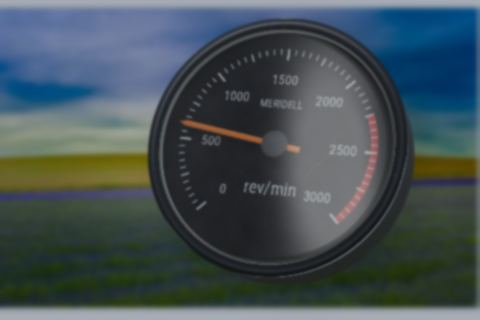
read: 600 rpm
